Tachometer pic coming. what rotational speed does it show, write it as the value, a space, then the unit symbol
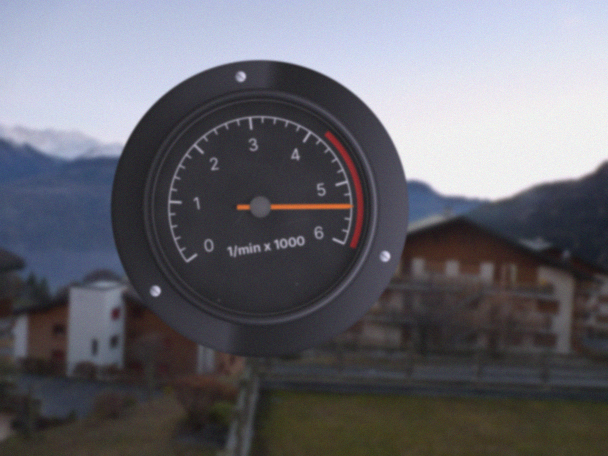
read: 5400 rpm
